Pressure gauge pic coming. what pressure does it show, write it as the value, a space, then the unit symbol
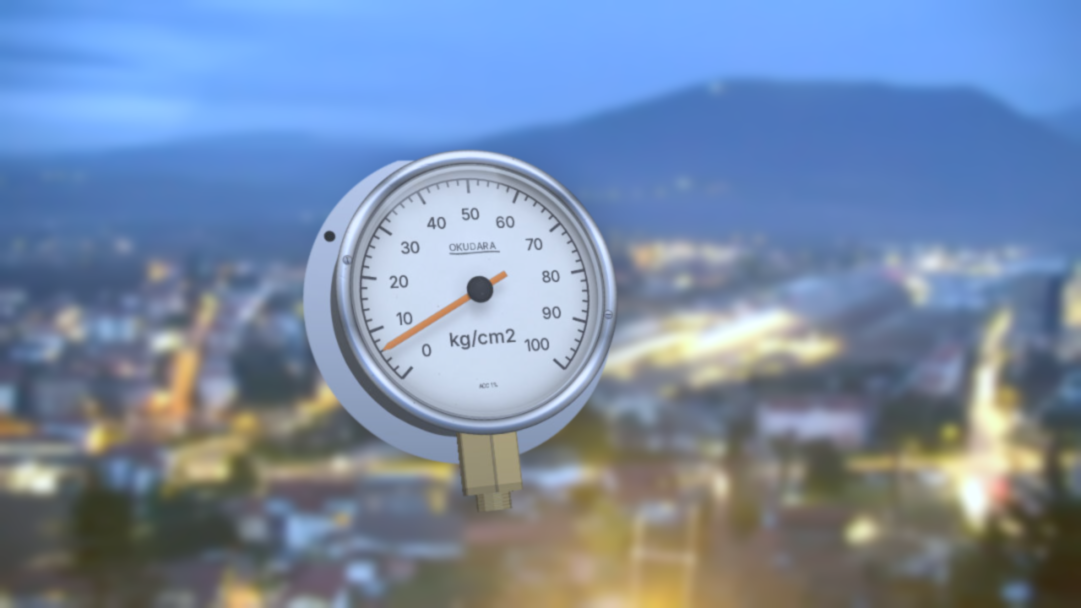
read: 6 kg/cm²
